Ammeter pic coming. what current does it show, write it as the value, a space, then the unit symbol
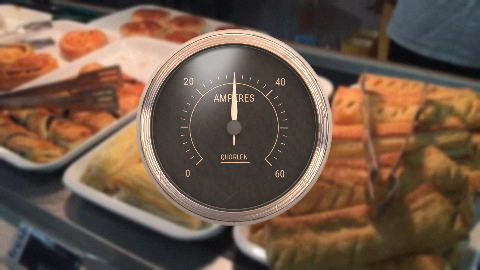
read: 30 A
